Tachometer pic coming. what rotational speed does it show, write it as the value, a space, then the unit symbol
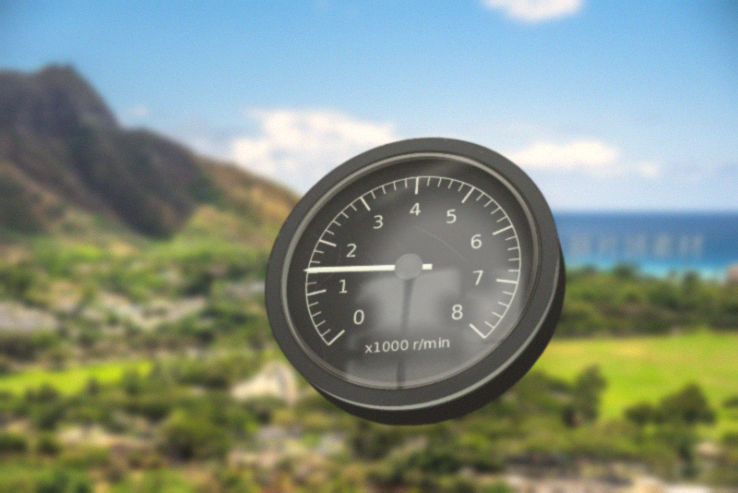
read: 1400 rpm
